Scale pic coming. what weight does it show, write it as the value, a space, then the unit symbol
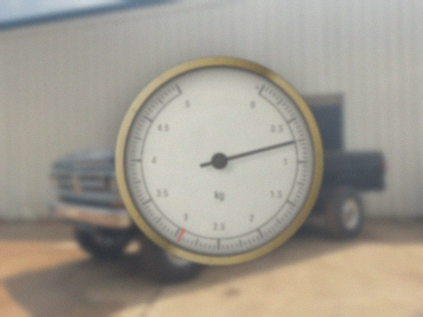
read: 0.75 kg
